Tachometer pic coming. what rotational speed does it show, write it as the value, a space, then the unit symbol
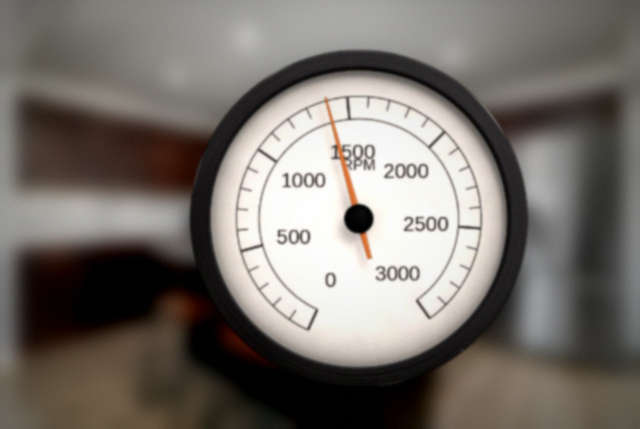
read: 1400 rpm
